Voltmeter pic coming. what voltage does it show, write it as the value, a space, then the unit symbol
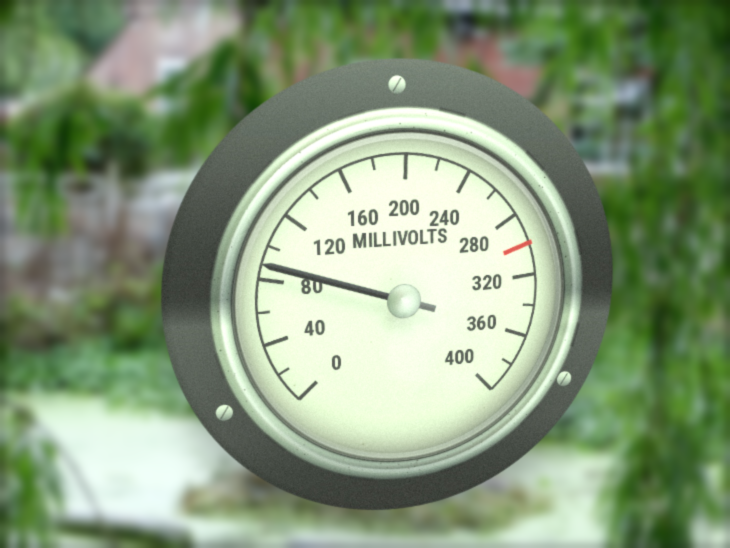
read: 90 mV
